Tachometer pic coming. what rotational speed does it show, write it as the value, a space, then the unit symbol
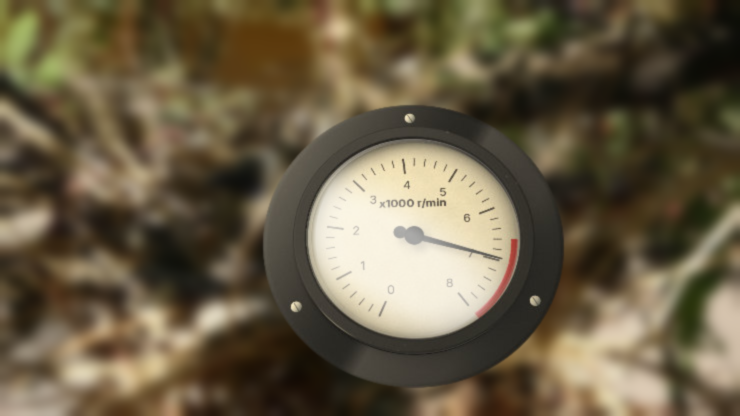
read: 7000 rpm
